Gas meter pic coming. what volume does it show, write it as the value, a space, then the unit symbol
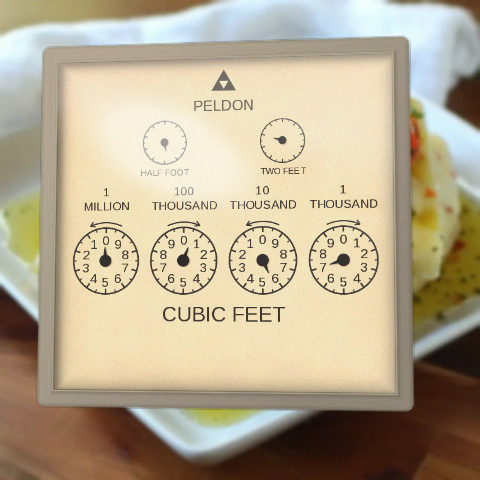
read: 5700 ft³
